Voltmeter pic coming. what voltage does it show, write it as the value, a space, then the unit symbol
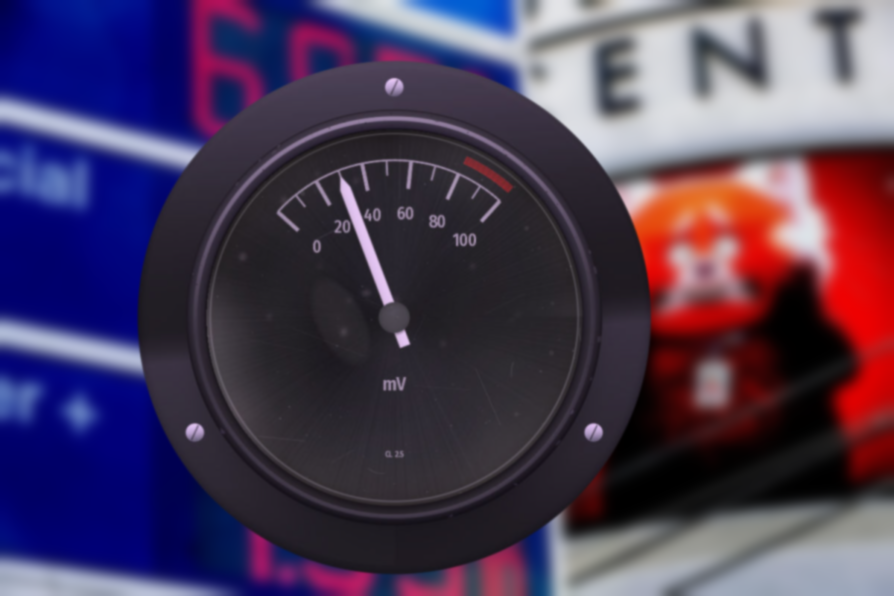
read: 30 mV
